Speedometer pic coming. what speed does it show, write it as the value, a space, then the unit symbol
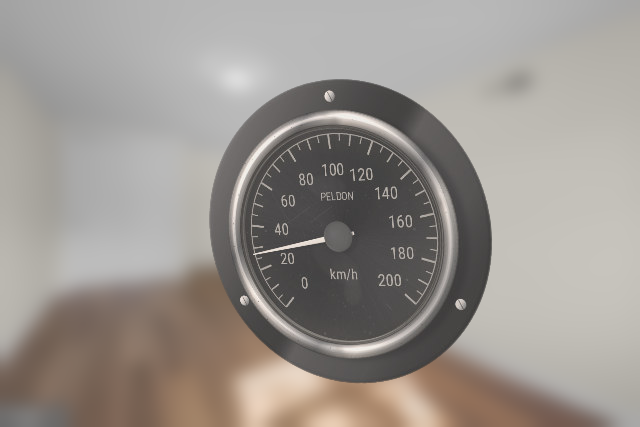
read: 27.5 km/h
